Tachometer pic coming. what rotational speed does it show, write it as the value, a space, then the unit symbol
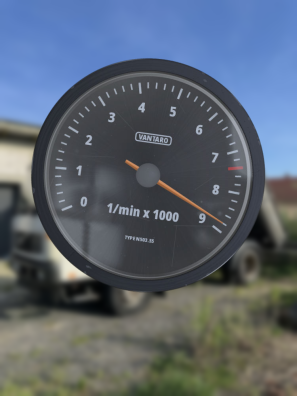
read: 8800 rpm
